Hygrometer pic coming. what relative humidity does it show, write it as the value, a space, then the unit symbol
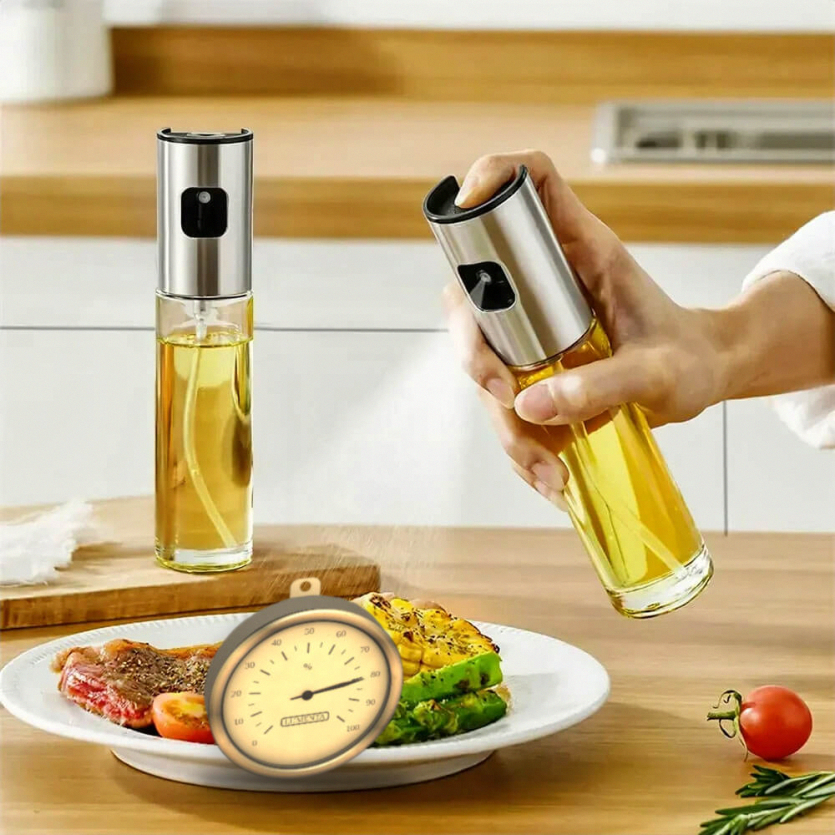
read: 80 %
